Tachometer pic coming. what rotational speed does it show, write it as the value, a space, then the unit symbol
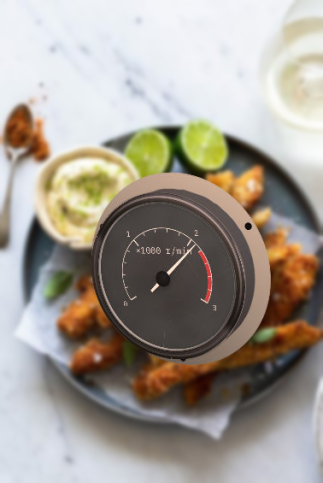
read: 2100 rpm
